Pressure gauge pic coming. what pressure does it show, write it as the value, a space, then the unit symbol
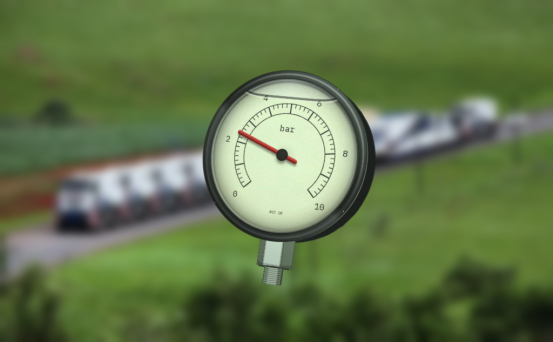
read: 2.4 bar
